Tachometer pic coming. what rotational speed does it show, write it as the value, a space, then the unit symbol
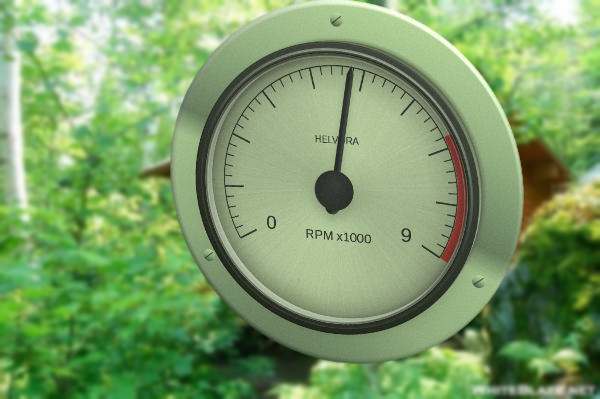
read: 4800 rpm
